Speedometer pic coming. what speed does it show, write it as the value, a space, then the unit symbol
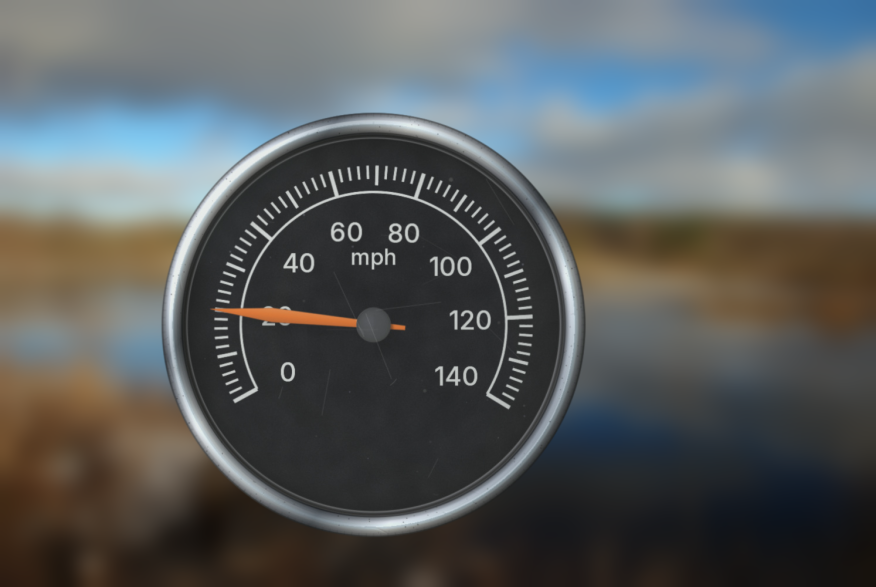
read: 20 mph
